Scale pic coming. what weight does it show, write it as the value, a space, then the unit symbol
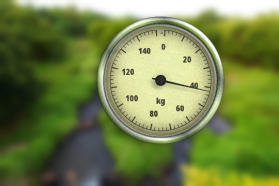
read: 42 kg
